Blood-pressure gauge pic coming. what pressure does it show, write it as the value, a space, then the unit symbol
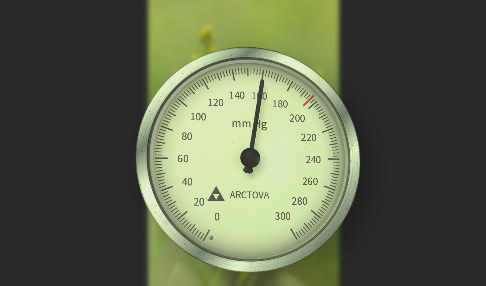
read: 160 mmHg
